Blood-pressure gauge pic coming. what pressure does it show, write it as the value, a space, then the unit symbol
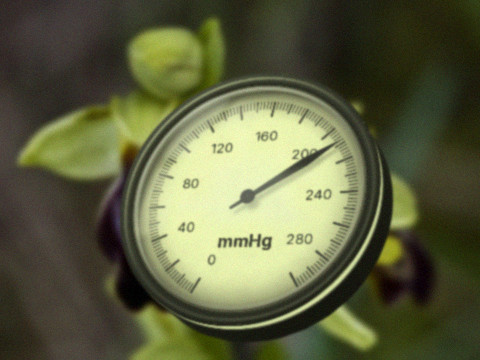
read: 210 mmHg
